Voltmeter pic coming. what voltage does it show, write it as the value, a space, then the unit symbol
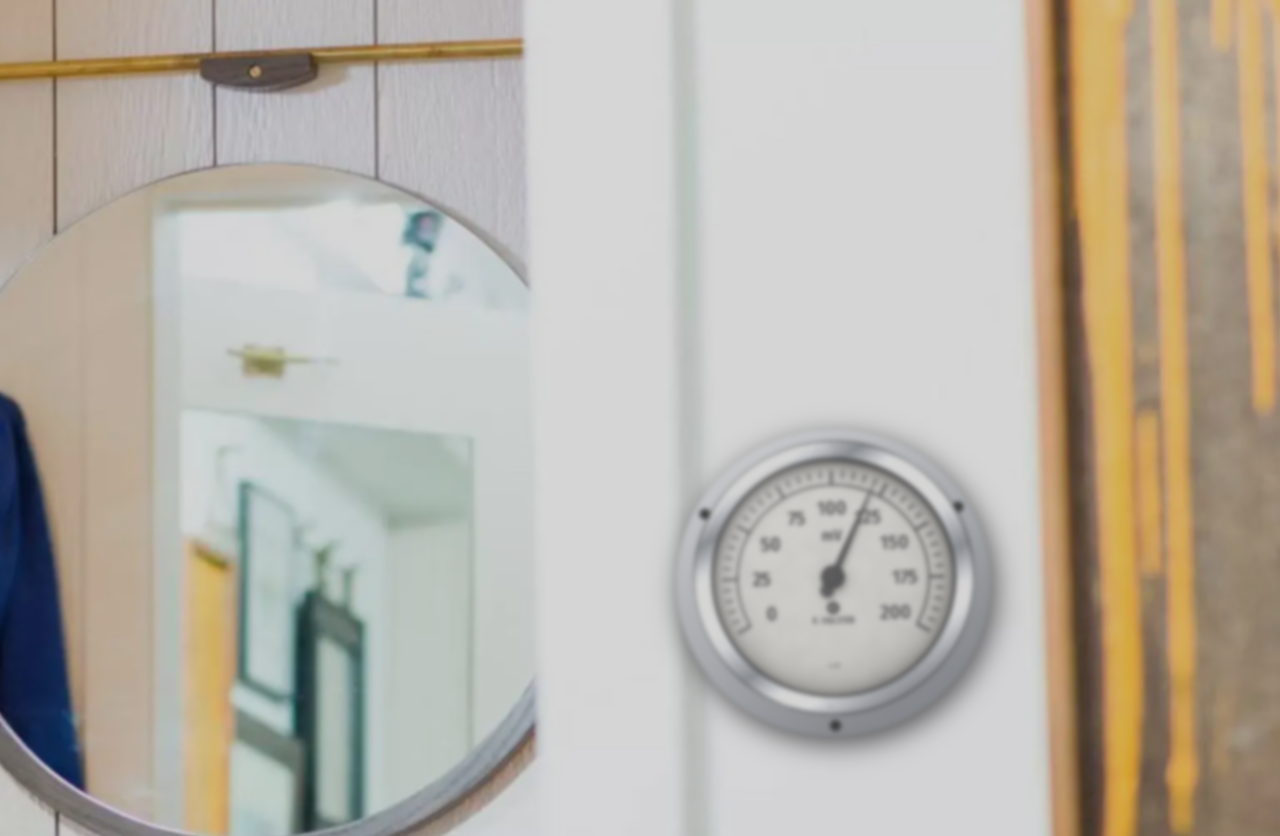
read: 120 mV
